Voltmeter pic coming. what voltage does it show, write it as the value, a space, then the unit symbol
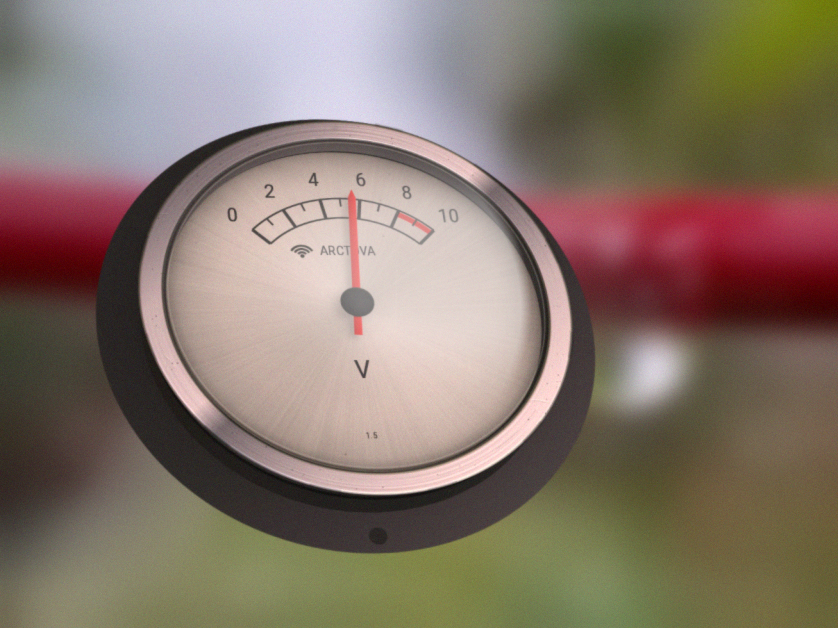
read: 5.5 V
